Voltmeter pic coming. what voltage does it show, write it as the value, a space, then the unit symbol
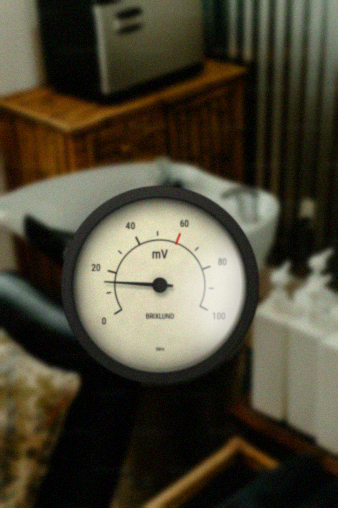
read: 15 mV
